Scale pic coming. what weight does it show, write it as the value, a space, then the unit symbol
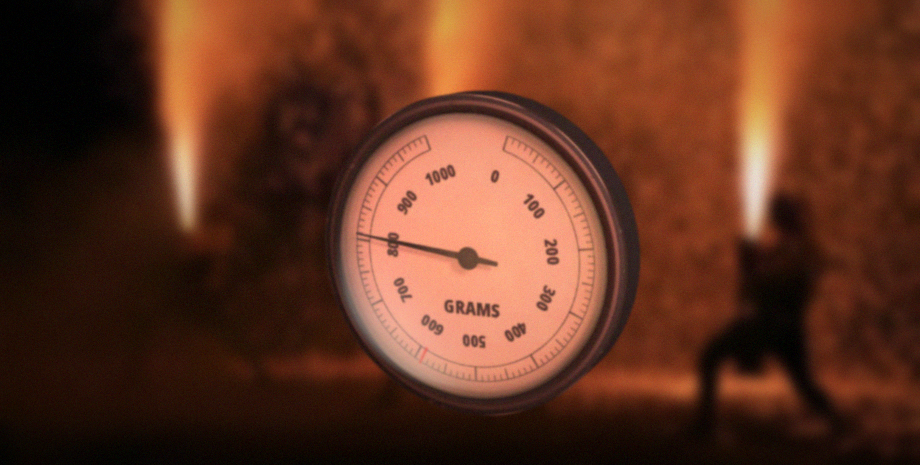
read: 810 g
